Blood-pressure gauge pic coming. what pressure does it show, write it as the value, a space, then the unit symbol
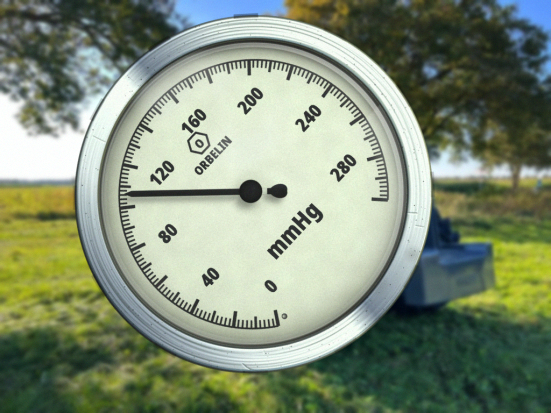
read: 106 mmHg
